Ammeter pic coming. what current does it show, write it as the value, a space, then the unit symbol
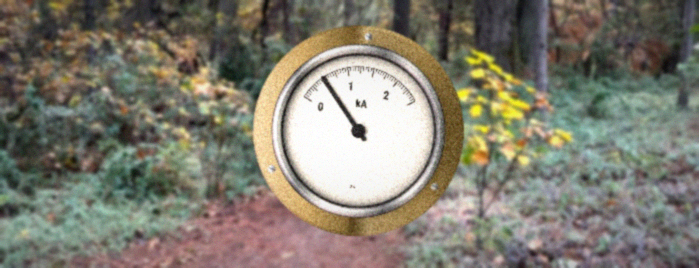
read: 0.5 kA
